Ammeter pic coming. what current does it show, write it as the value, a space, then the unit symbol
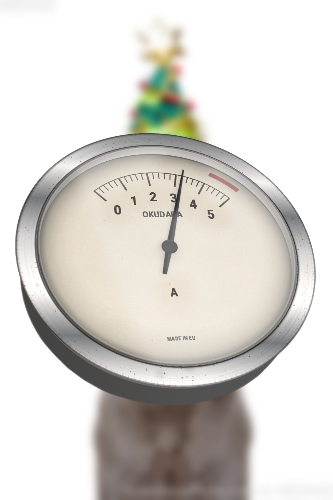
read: 3.2 A
